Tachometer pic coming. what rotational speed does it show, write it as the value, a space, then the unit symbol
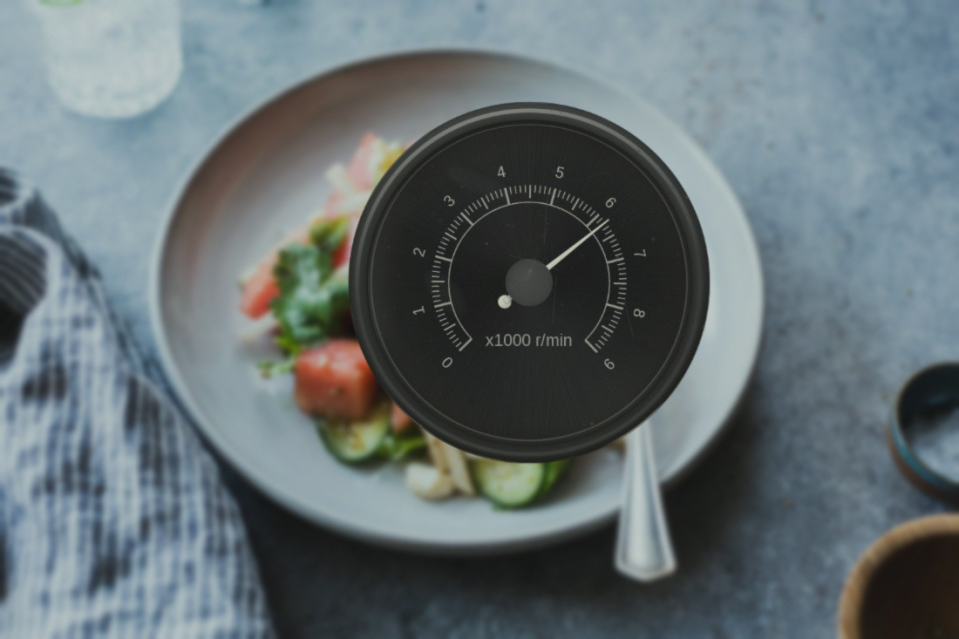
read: 6200 rpm
